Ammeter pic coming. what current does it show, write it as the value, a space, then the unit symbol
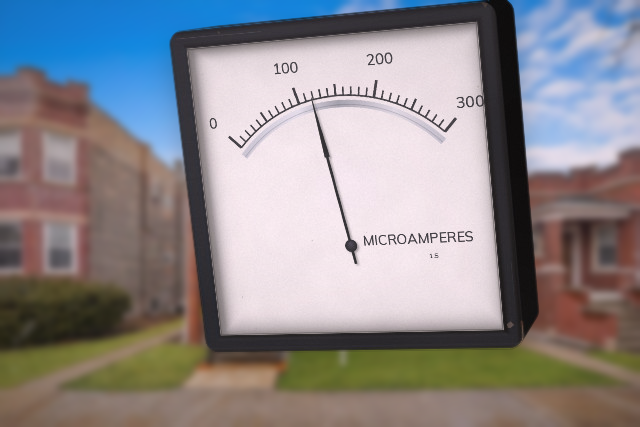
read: 120 µA
